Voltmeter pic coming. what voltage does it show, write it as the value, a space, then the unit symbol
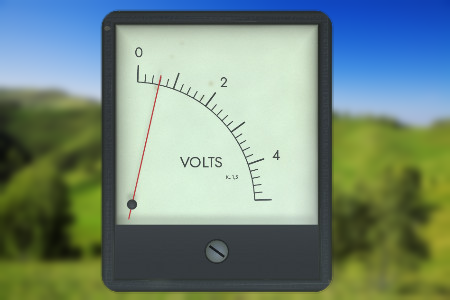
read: 0.6 V
